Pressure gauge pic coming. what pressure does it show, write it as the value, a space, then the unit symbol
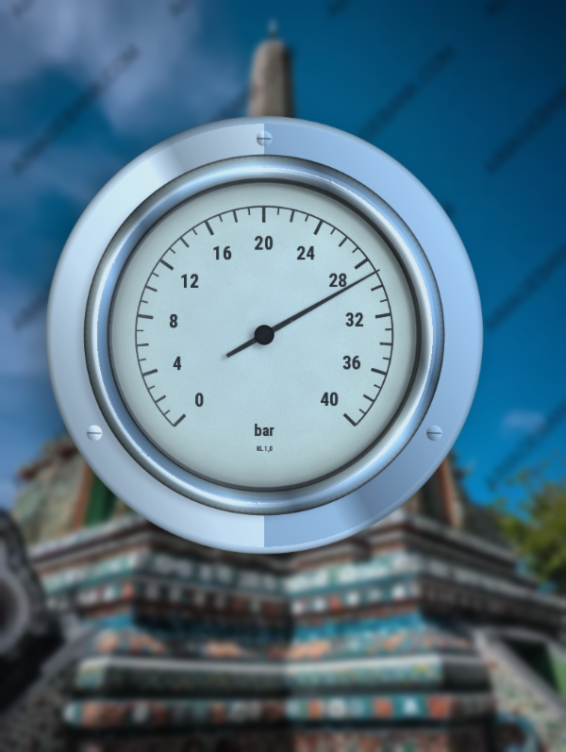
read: 29 bar
